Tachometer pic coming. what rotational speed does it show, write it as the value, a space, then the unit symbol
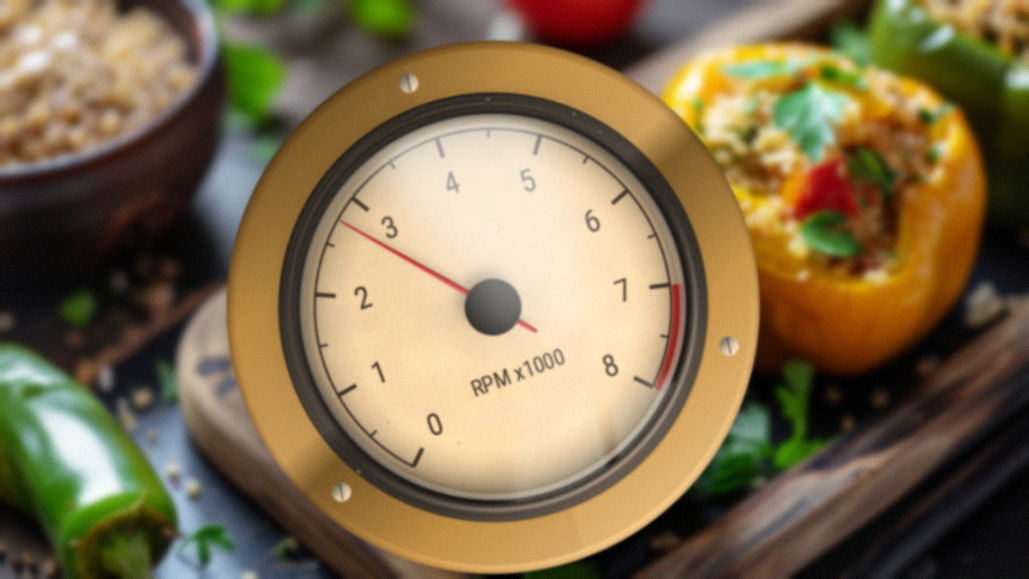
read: 2750 rpm
